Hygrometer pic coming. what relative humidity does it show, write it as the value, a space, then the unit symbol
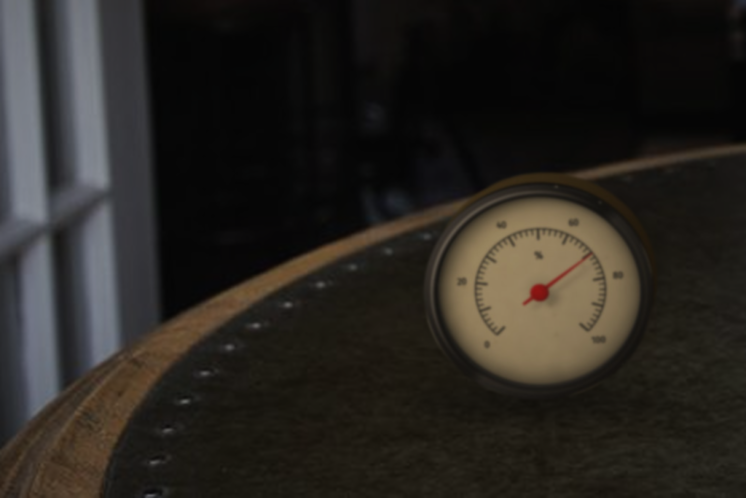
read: 70 %
